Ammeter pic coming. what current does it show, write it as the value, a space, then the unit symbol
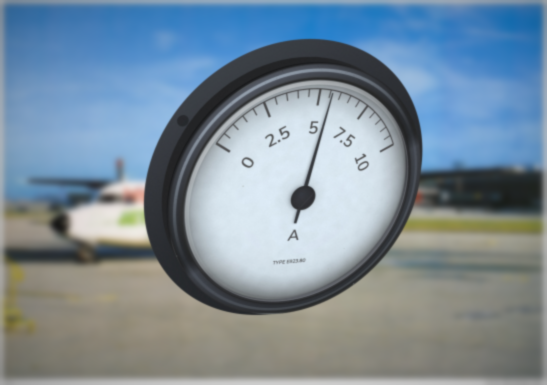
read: 5.5 A
